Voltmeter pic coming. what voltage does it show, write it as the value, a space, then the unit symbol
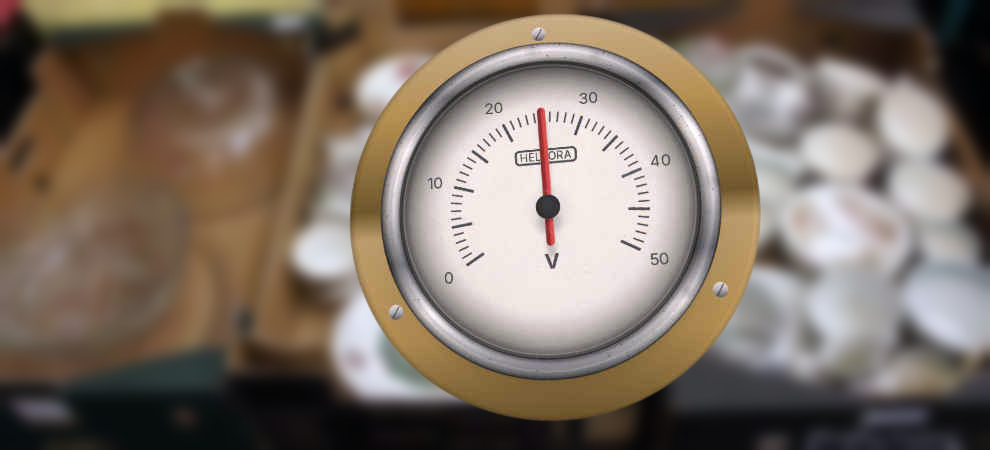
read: 25 V
